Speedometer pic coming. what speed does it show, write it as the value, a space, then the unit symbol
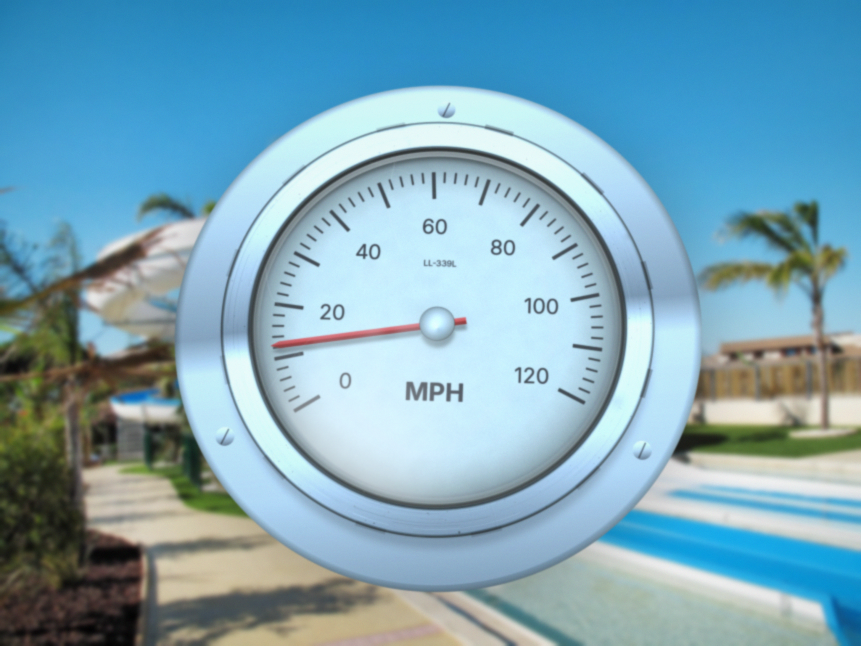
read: 12 mph
